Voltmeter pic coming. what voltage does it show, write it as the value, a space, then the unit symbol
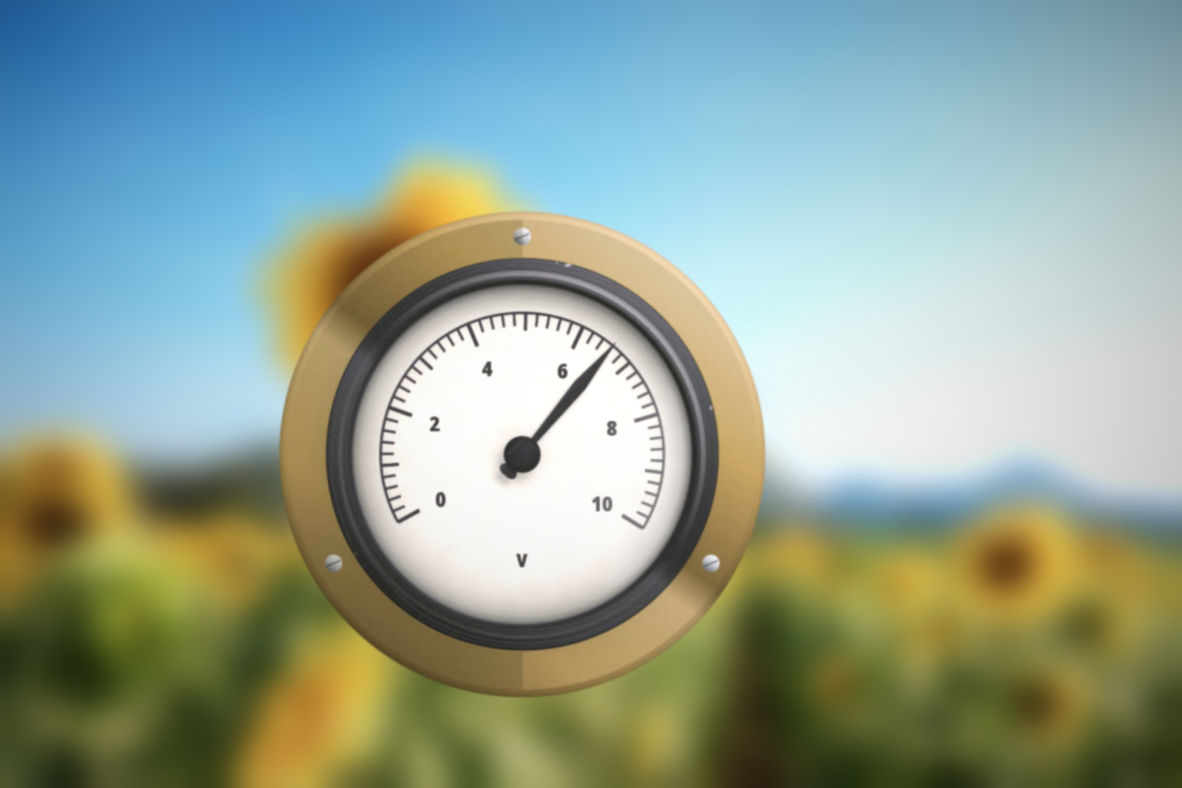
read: 6.6 V
